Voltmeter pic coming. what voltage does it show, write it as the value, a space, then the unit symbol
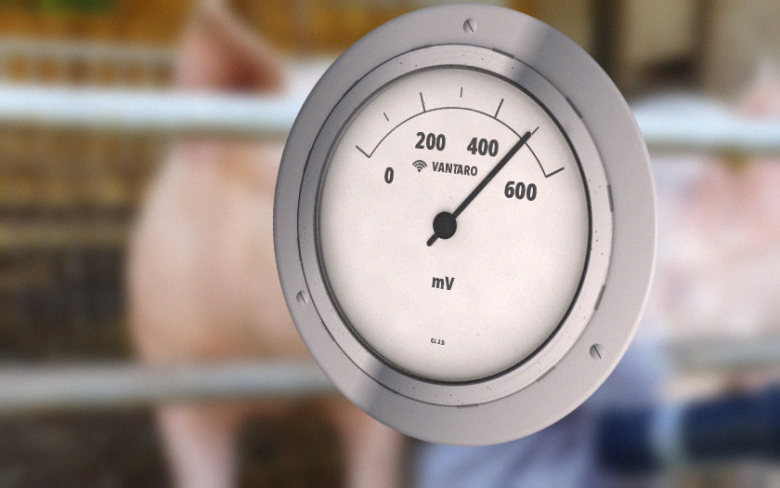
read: 500 mV
